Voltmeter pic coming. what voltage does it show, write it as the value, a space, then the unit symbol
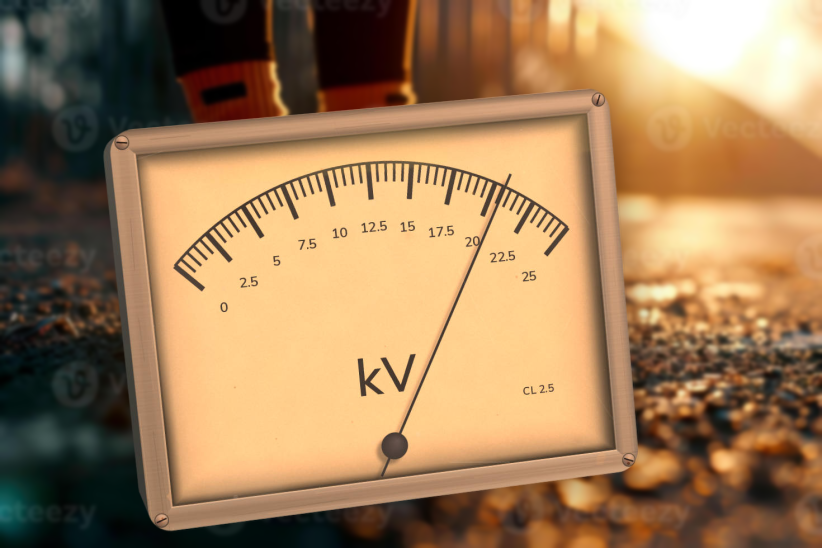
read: 20.5 kV
